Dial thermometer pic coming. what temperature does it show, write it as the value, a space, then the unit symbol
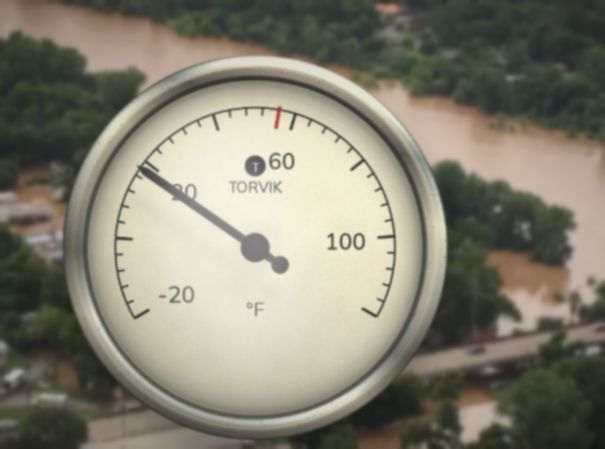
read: 18 °F
